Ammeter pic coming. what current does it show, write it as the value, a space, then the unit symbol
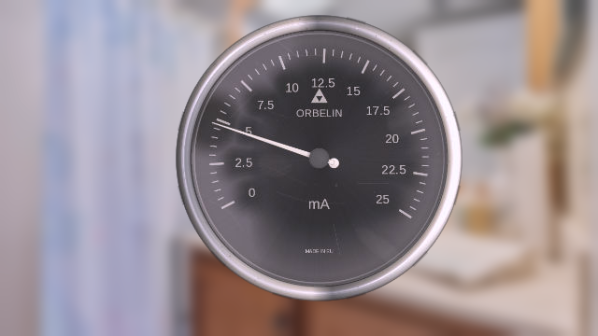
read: 4.75 mA
